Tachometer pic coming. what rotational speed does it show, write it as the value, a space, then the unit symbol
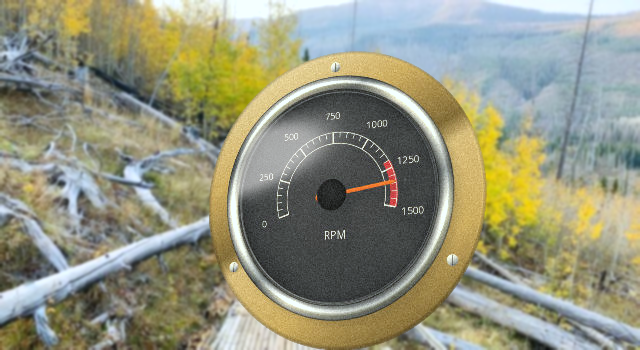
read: 1350 rpm
